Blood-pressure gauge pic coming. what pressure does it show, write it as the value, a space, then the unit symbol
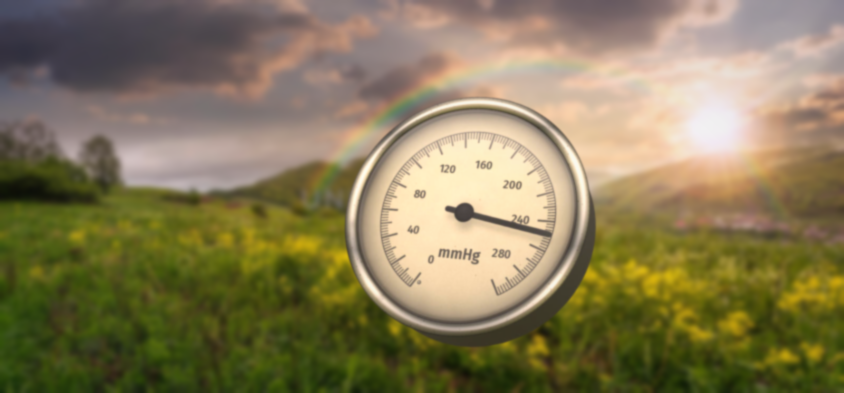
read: 250 mmHg
